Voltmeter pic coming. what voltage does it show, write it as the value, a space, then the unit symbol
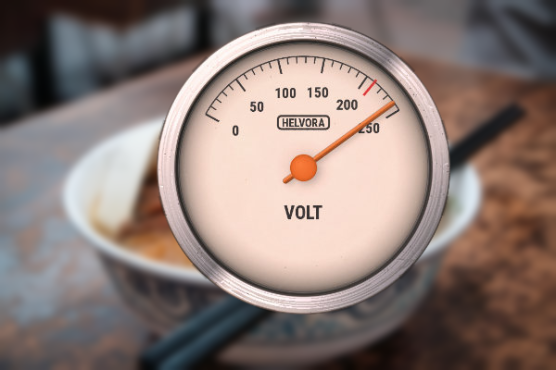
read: 240 V
